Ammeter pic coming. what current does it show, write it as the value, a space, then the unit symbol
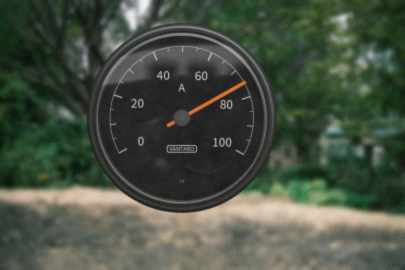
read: 75 A
